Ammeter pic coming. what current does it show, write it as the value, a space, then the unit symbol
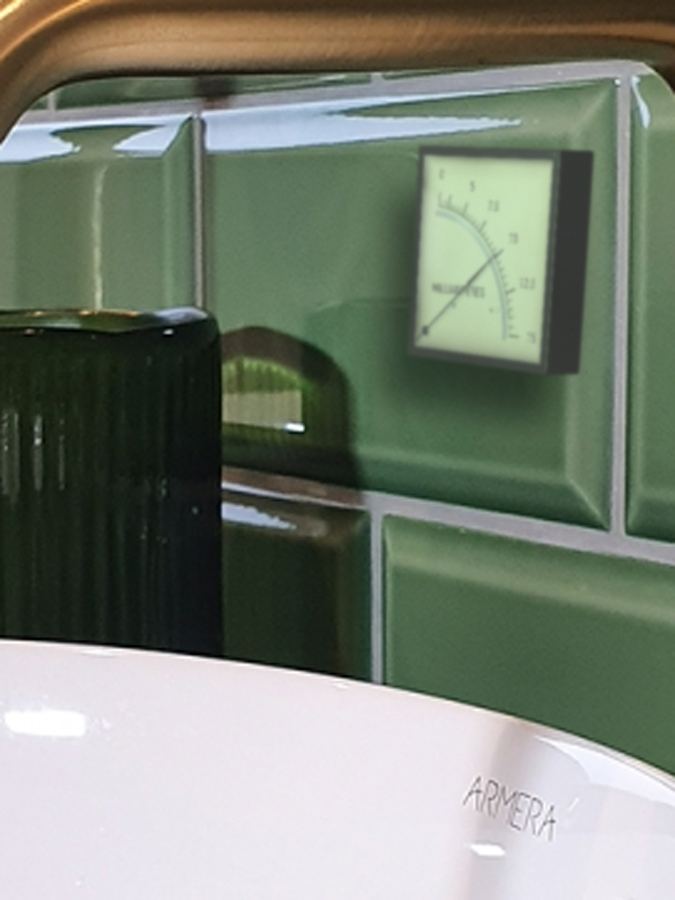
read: 10 mA
